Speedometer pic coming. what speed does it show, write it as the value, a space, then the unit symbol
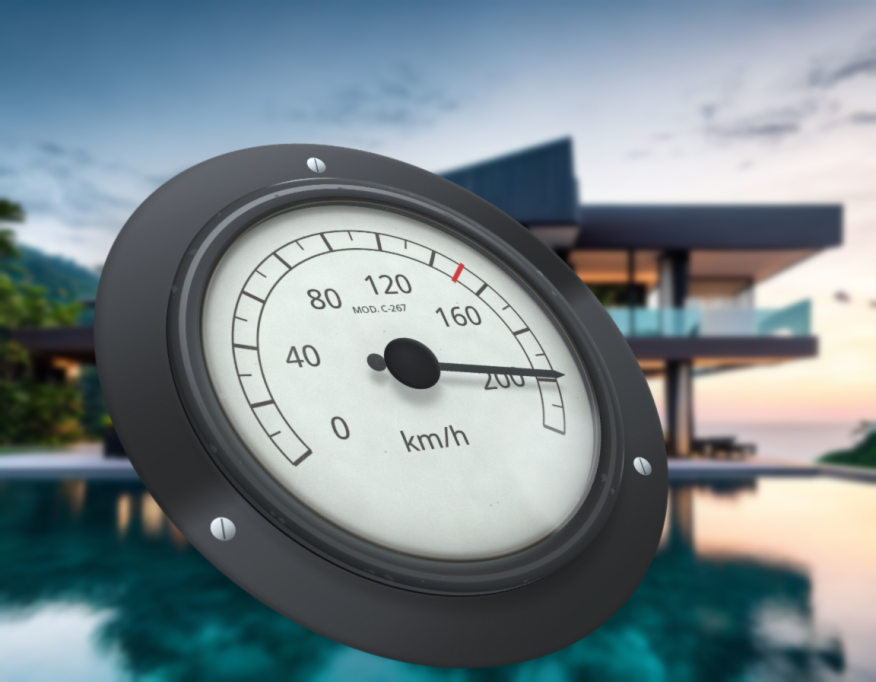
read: 200 km/h
